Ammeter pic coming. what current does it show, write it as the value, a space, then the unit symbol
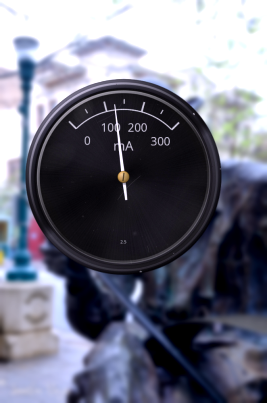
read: 125 mA
